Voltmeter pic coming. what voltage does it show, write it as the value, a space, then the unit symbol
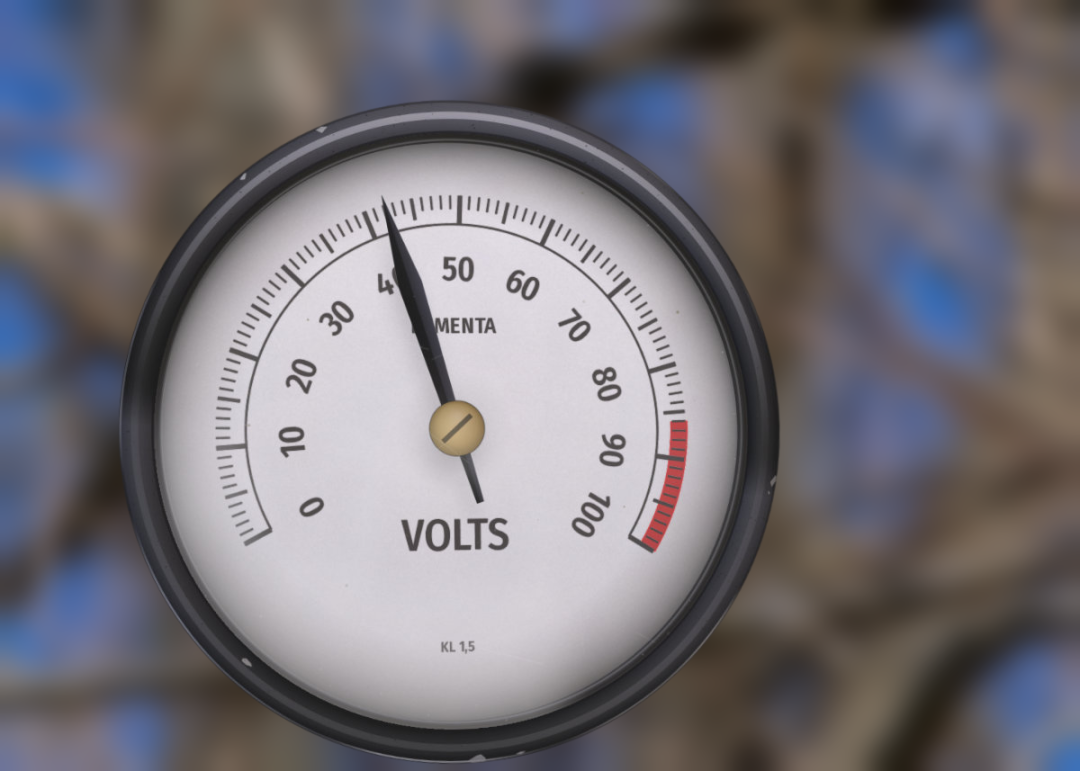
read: 42 V
